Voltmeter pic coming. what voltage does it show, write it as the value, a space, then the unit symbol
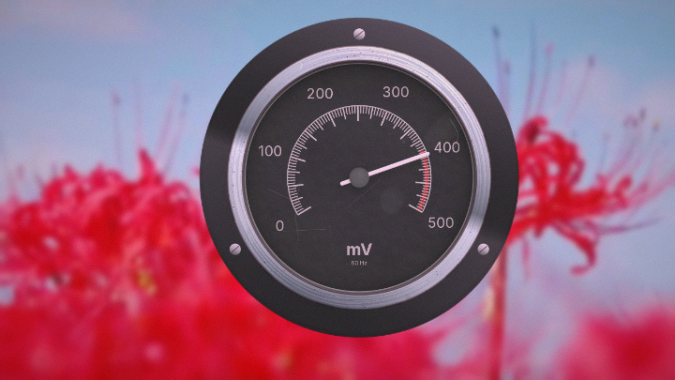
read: 400 mV
